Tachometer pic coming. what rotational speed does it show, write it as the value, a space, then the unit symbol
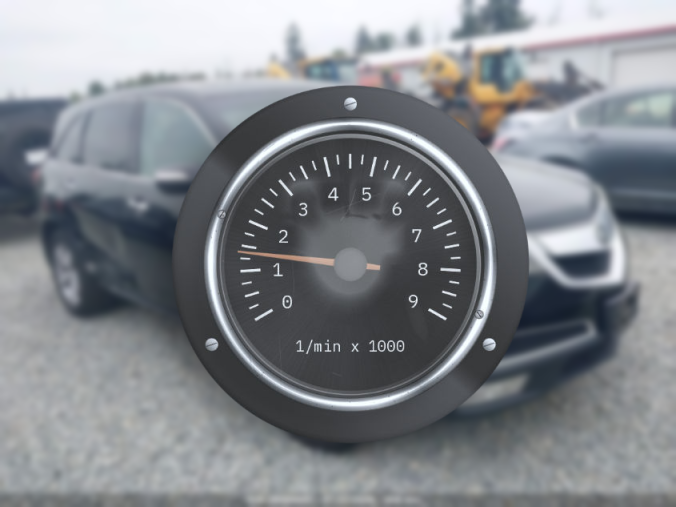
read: 1375 rpm
